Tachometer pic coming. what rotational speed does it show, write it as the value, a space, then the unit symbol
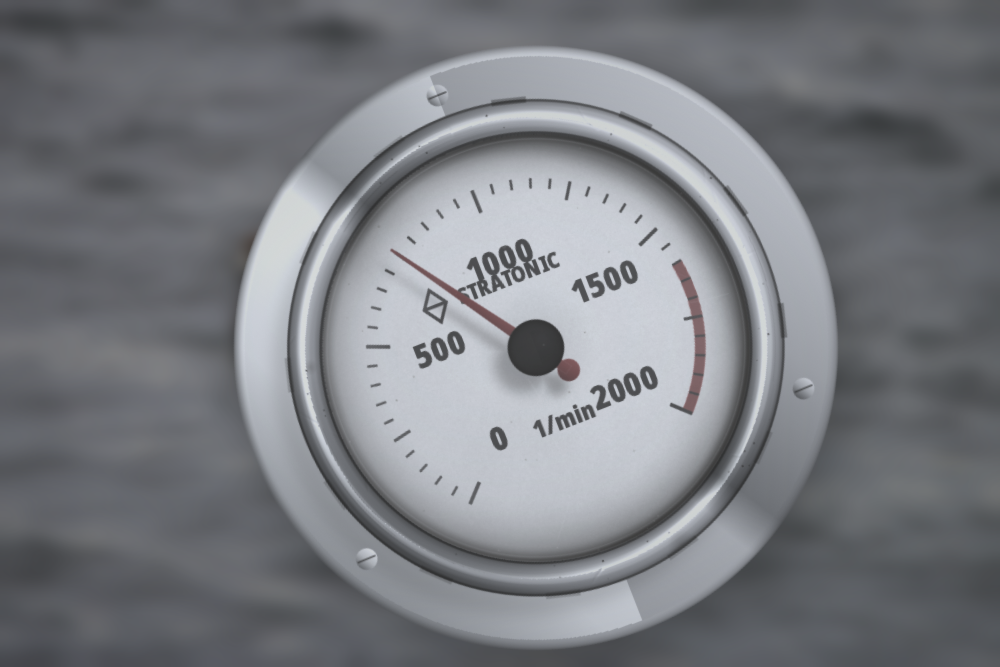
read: 750 rpm
